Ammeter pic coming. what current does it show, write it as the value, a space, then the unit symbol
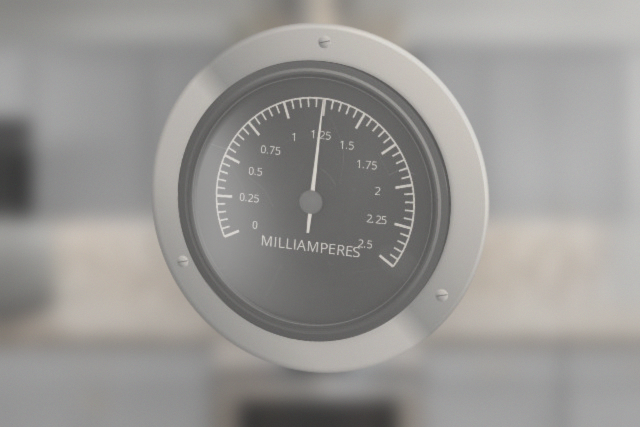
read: 1.25 mA
